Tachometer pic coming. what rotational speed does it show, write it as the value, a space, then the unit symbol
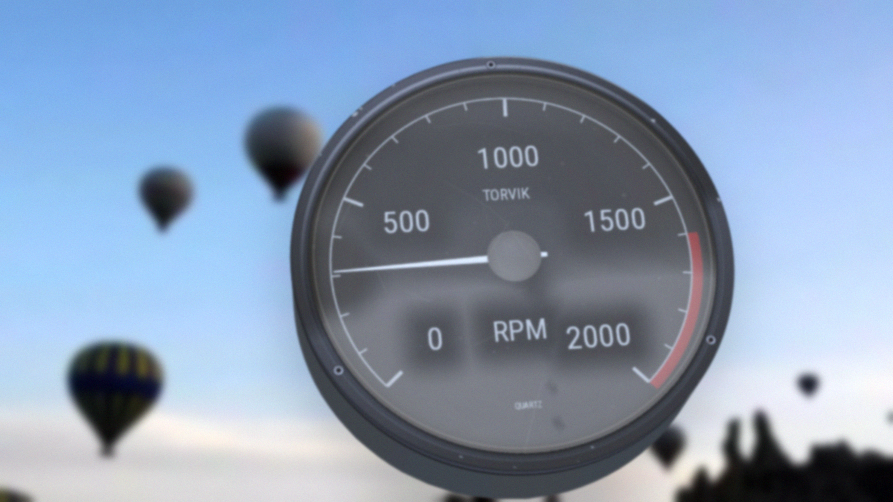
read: 300 rpm
